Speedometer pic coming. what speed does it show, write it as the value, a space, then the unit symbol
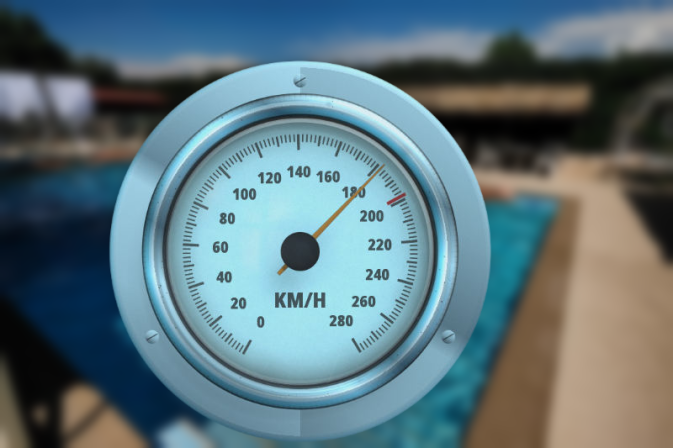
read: 182 km/h
